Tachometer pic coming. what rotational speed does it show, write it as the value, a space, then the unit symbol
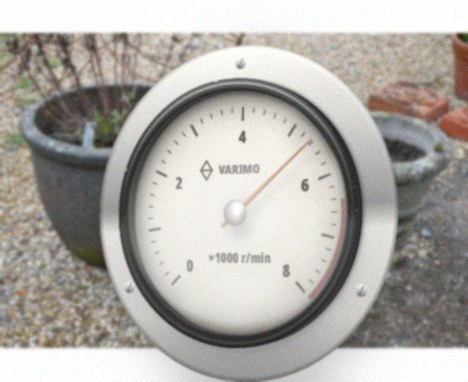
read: 5400 rpm
